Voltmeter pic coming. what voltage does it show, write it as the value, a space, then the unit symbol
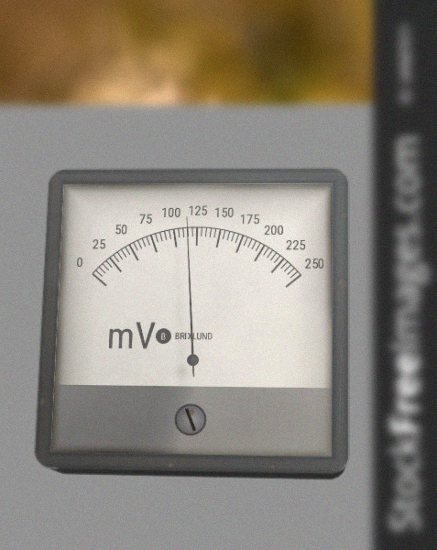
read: 115 mV
